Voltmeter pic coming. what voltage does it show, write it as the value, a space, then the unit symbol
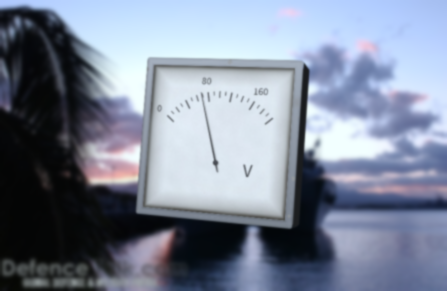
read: 70 V
